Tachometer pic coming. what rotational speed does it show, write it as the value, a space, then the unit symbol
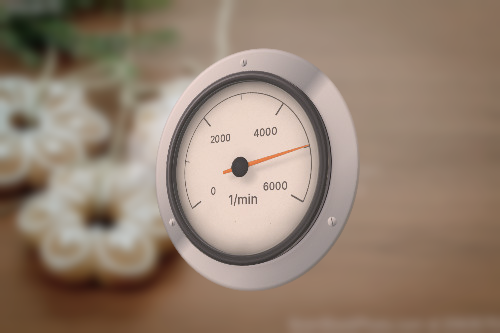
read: 5000 rpm
